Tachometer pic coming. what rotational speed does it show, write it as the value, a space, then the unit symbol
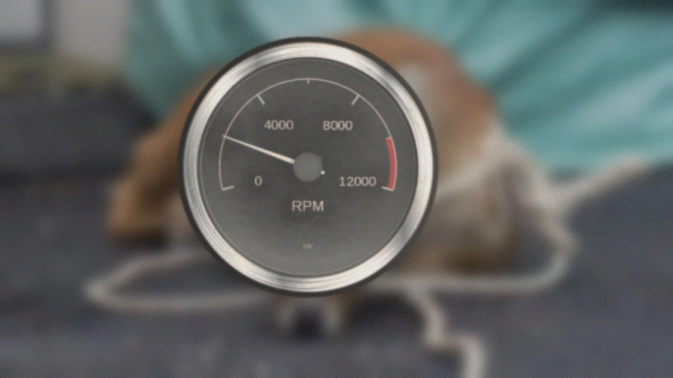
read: 2000 rpm
